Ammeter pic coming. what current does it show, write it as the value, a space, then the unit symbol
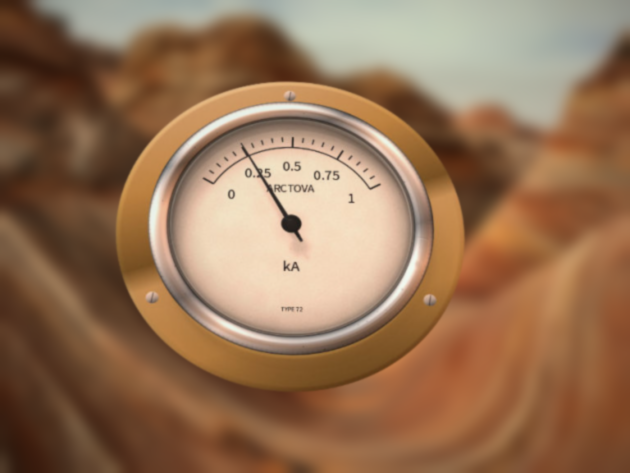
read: 0.25 kA
